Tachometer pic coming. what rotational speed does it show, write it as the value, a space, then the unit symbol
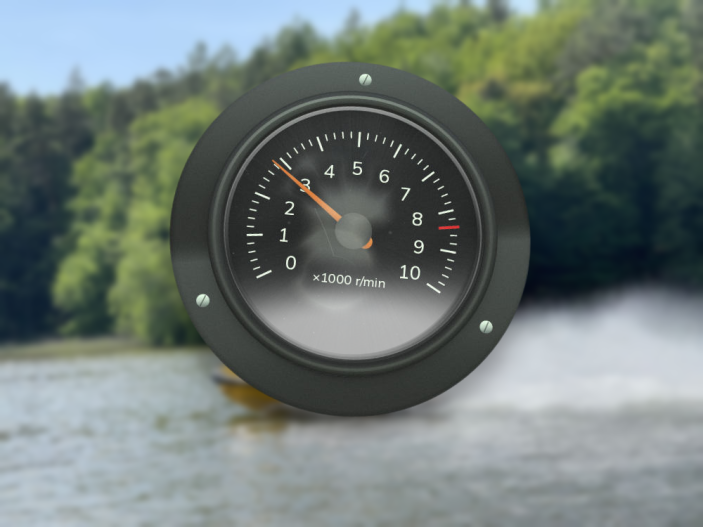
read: 2800 rpm
